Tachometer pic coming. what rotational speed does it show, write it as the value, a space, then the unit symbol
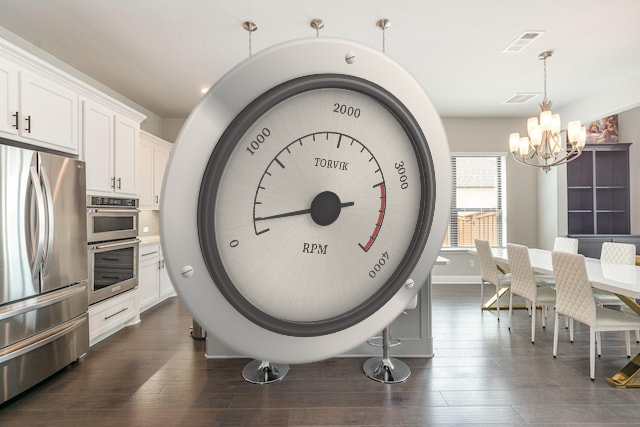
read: 200 rpm
